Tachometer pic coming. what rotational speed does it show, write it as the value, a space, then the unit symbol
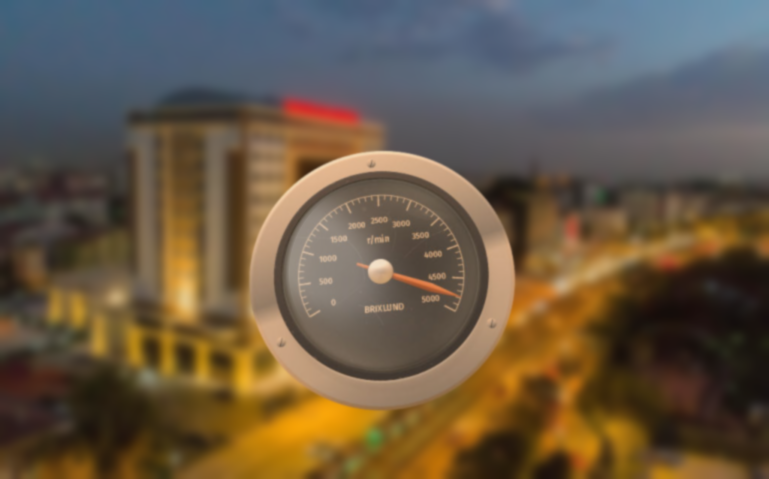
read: 4800 rpm
